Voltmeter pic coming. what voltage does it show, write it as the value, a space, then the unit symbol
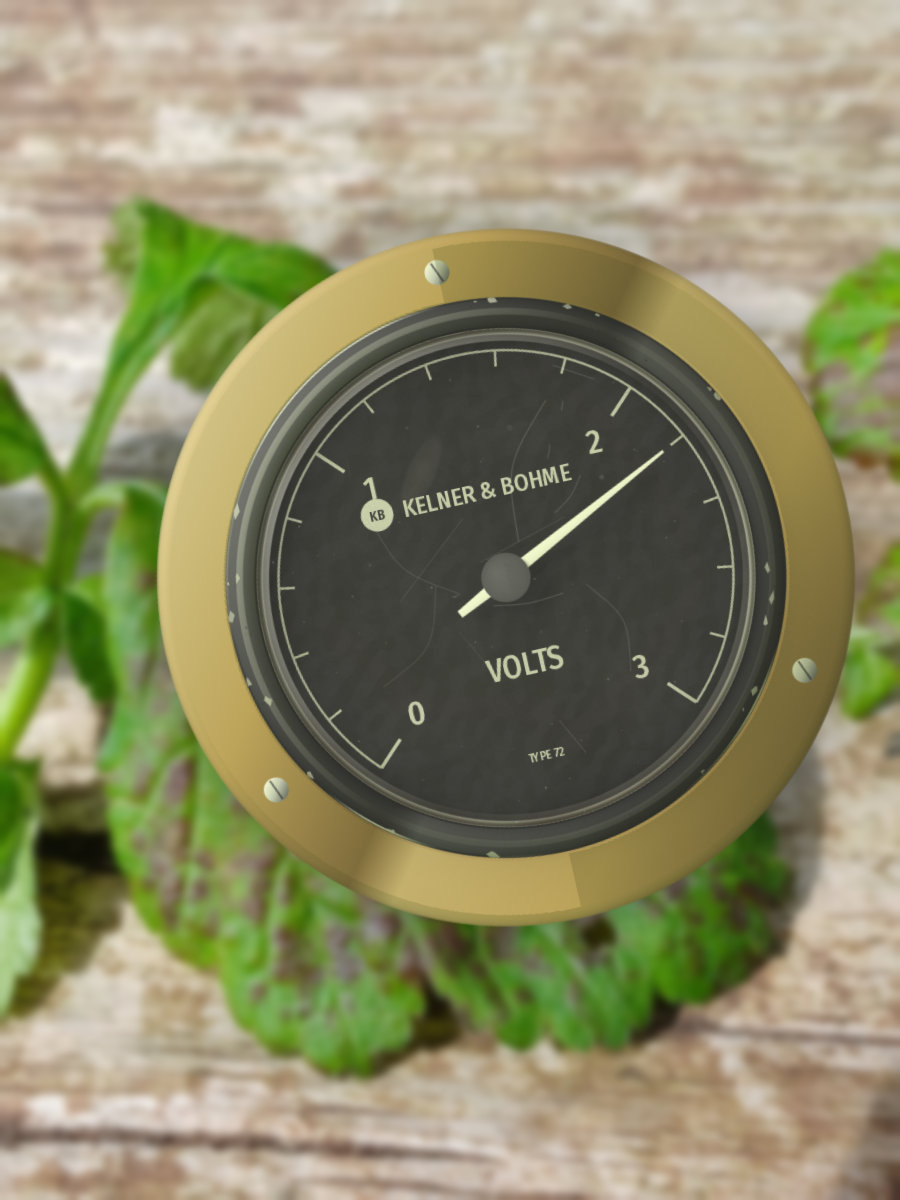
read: 2.2 V
